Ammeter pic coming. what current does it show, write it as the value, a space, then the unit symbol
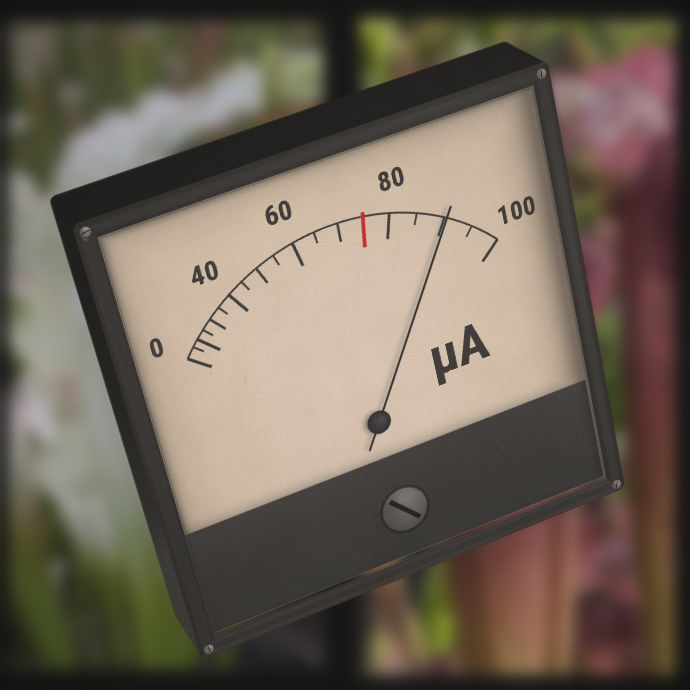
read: 90 µA
